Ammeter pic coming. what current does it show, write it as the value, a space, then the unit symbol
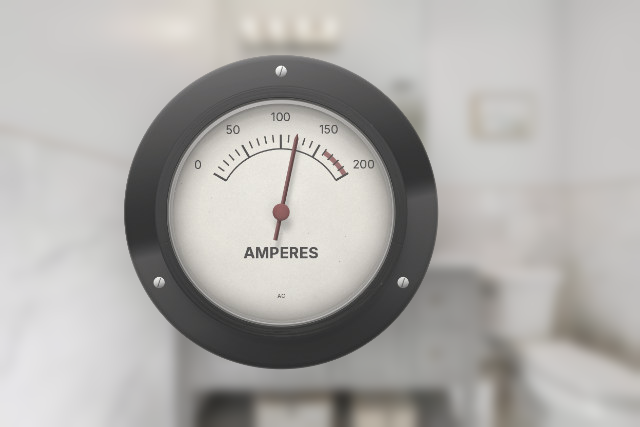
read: 120 A
